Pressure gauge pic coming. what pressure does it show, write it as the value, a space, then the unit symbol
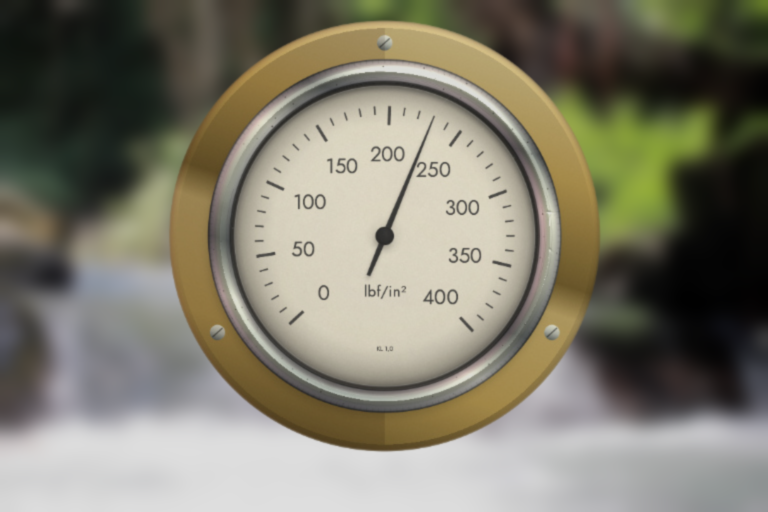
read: 230 psi
